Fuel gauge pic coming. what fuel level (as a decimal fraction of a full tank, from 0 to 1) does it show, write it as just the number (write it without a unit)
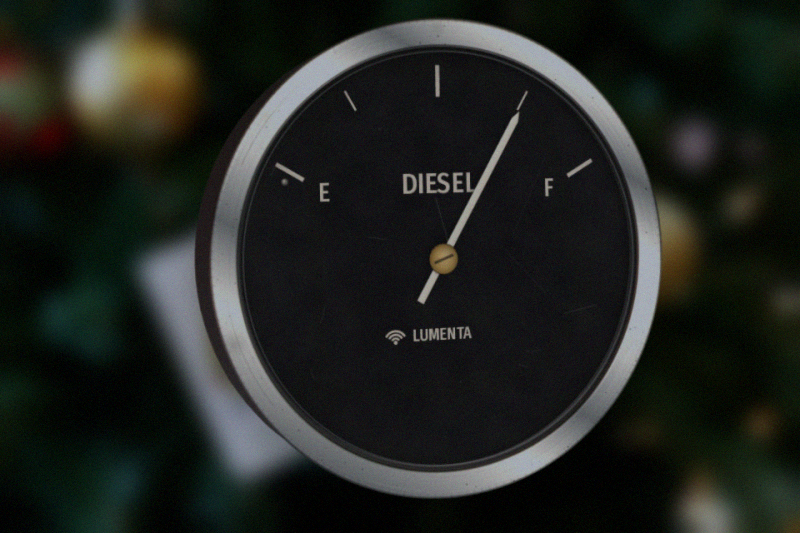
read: 0.75
